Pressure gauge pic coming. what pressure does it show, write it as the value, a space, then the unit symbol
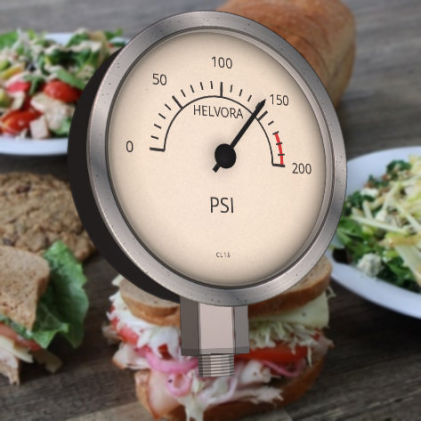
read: 140 psi
